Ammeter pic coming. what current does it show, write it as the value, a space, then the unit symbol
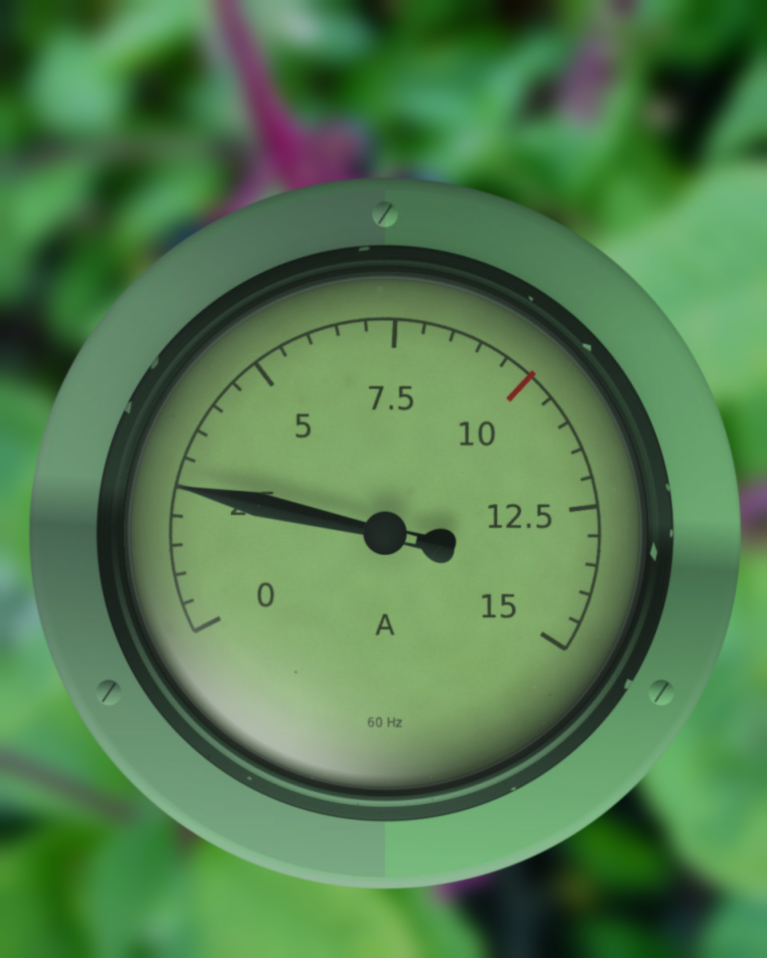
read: 2.5 A
